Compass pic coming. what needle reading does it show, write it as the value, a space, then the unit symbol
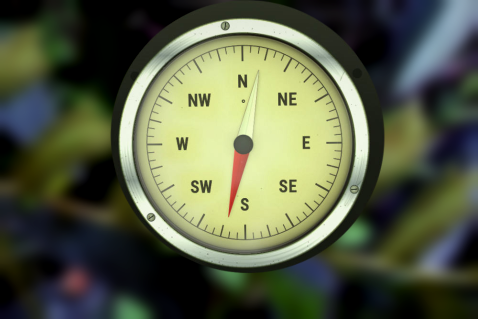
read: 192.5 °
